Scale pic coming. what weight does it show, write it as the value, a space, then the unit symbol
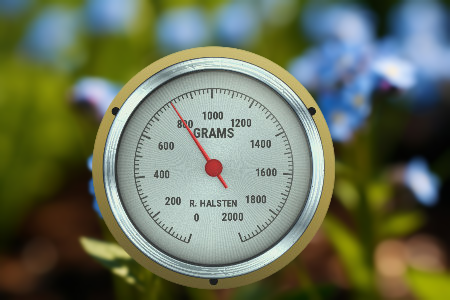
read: 800 g
